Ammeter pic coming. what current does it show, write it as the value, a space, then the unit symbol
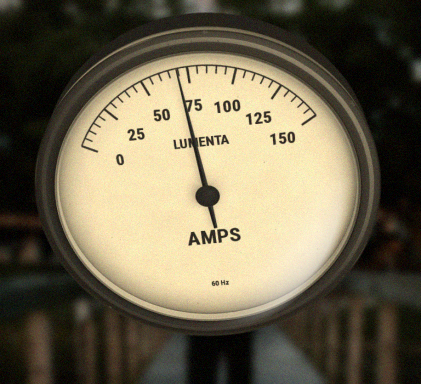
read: 70 A
